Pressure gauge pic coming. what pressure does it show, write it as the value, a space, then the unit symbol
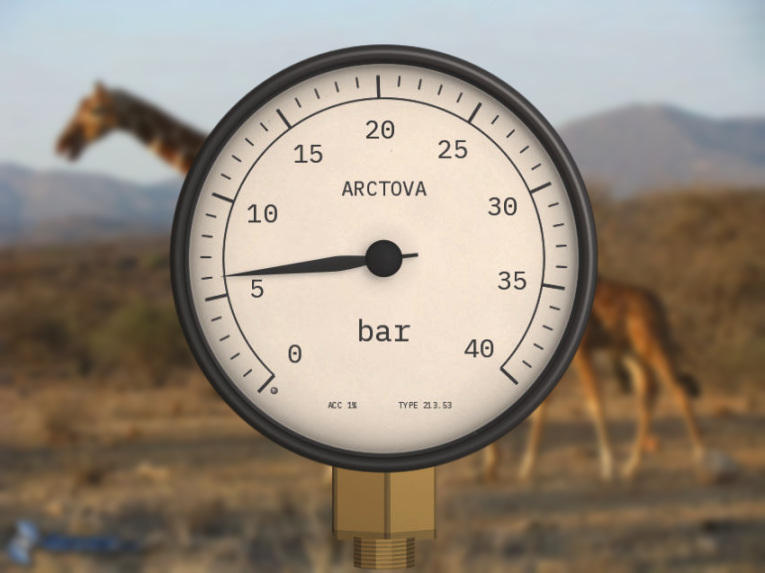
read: 6 bar
